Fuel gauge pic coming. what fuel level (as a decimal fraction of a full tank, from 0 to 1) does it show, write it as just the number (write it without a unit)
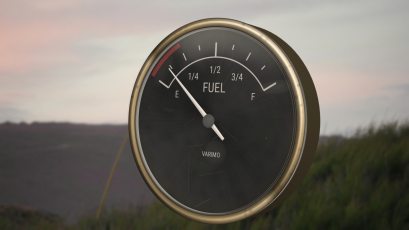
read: 0.125
